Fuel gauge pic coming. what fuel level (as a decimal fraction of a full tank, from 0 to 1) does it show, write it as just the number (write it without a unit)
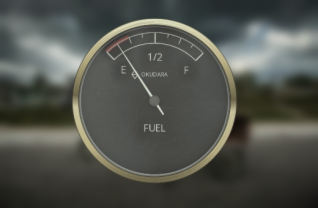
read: 0.125
